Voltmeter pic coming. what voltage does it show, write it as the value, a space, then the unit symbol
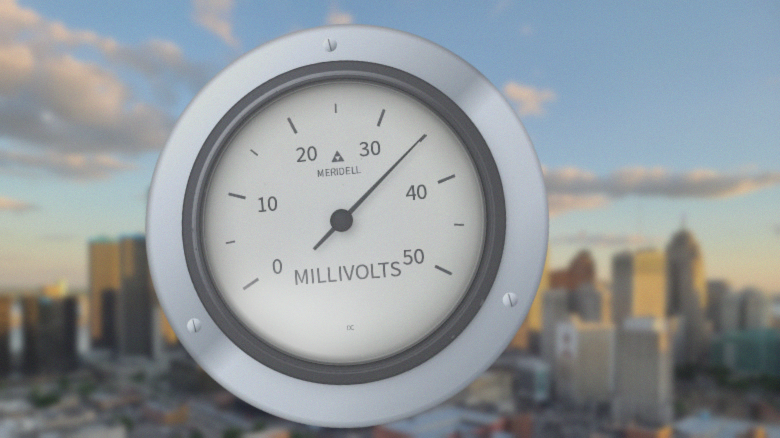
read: 35 mV
